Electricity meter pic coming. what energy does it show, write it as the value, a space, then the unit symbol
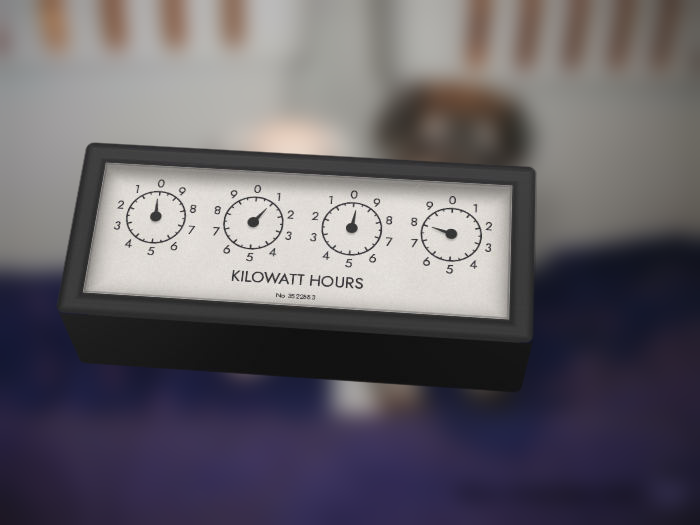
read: 98 kWh
